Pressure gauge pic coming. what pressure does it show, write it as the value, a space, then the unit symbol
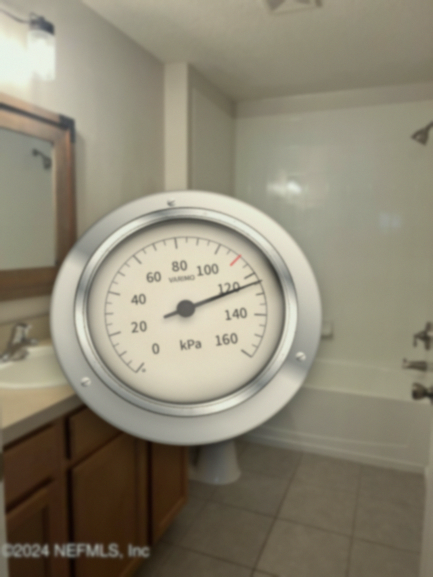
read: 125 kPa
